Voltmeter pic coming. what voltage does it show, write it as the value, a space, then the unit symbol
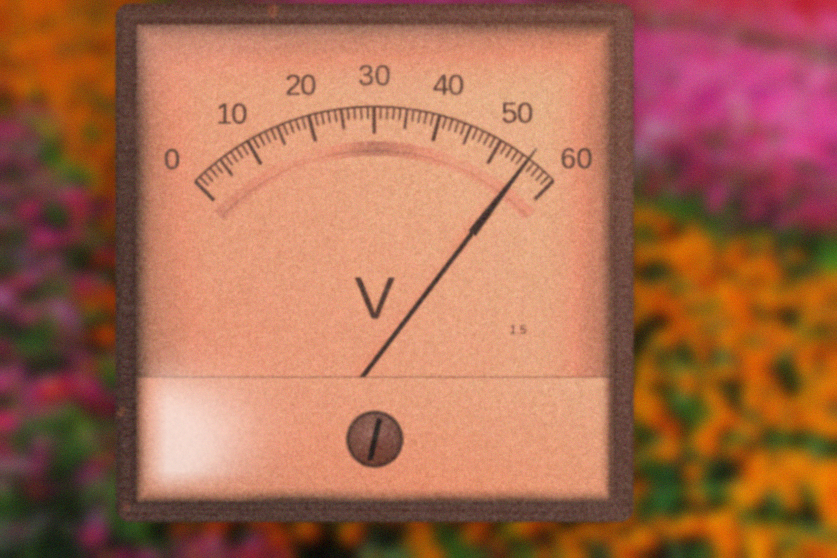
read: 55 V
